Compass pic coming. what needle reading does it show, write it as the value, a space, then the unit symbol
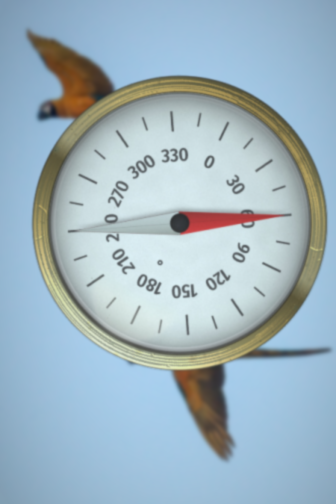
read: 60 °
